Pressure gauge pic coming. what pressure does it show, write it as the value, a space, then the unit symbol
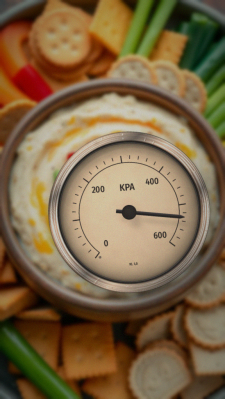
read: 530 kPa
